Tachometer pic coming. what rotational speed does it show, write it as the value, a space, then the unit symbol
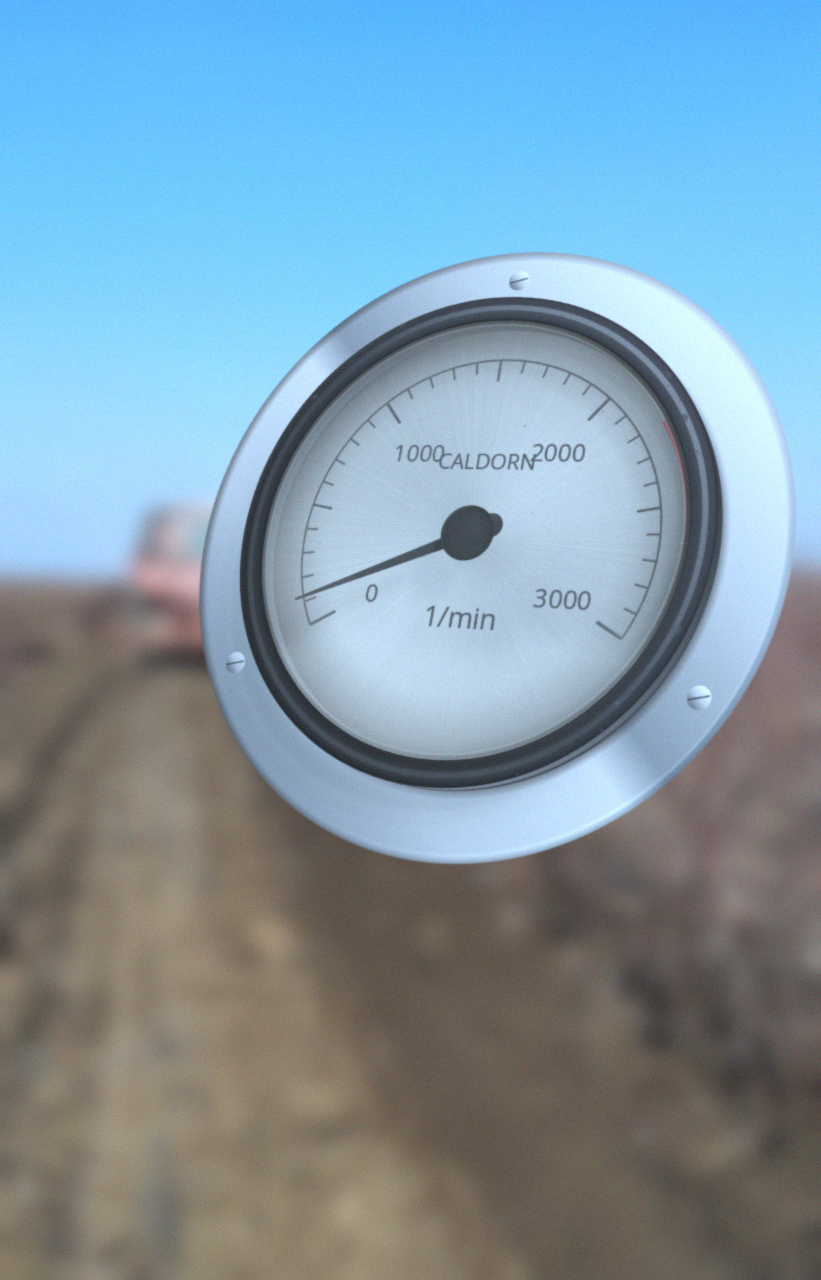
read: 100 rpm
